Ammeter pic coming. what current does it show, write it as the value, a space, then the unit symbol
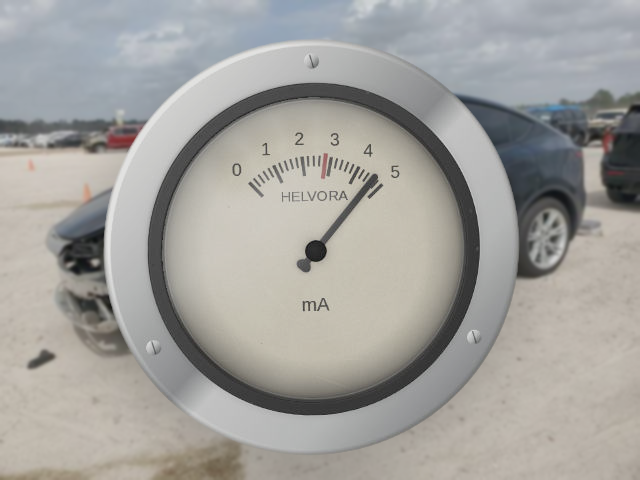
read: 4.6 mA
